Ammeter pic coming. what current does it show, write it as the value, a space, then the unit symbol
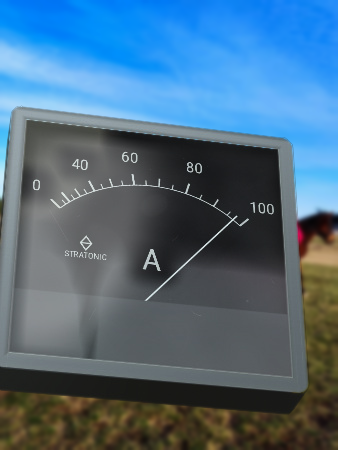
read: 97.5 A
